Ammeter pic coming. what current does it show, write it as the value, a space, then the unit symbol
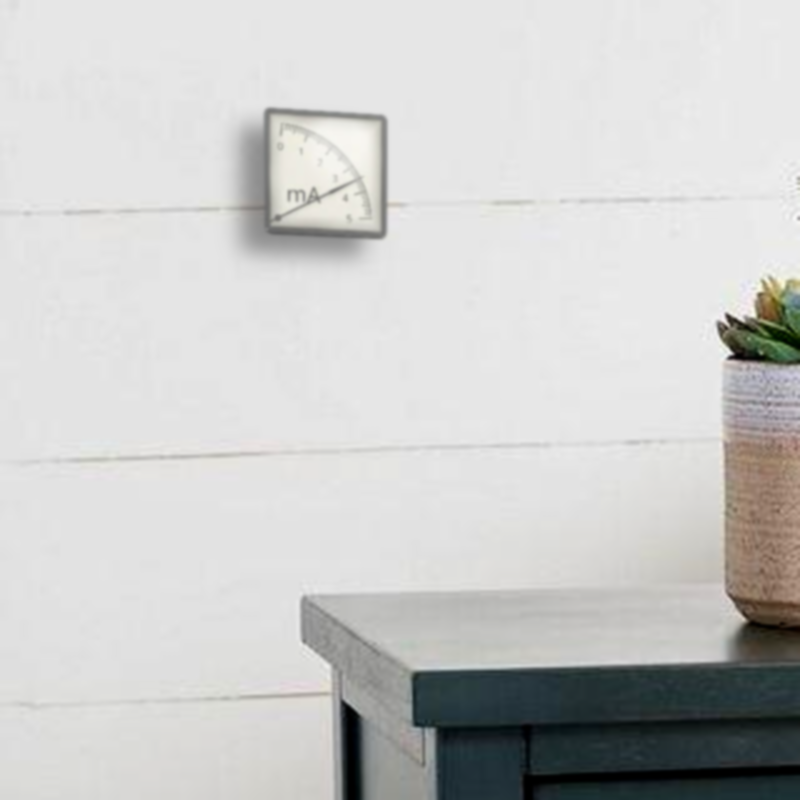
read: 3.5 mA
